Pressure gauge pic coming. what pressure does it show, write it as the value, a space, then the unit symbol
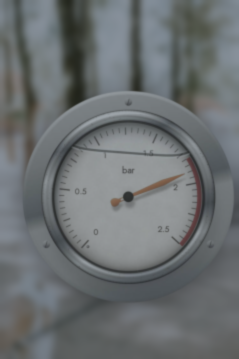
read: 1.9 bar
